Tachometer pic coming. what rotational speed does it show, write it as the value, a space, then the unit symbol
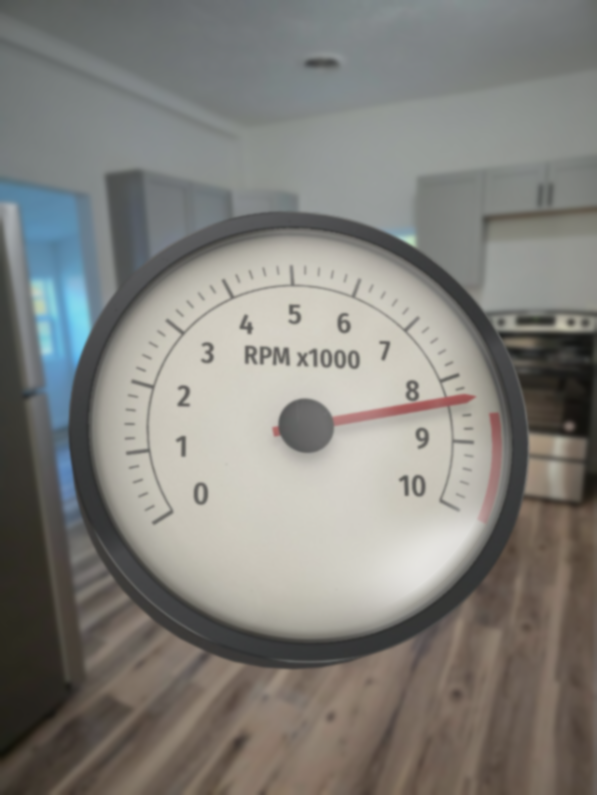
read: 8400 rpm
